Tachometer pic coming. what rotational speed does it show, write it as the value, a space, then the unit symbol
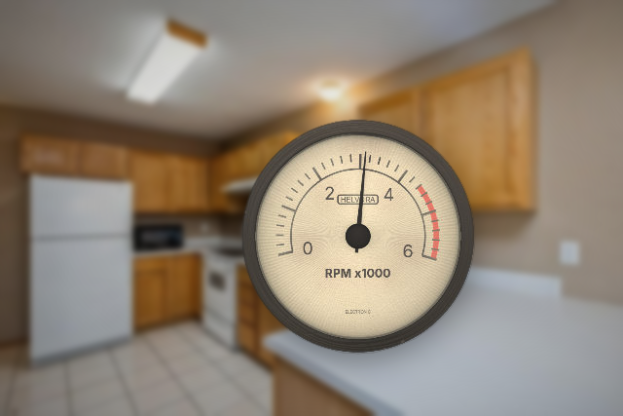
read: 3100 rpm
